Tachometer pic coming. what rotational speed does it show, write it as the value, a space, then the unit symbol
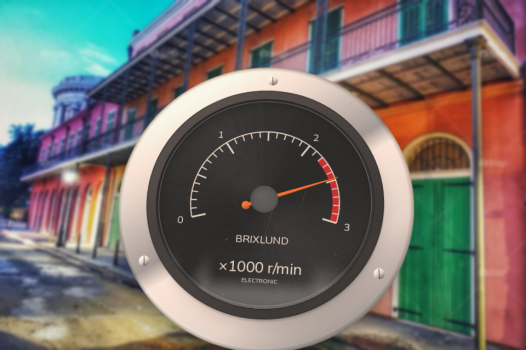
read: 2500 rpm
